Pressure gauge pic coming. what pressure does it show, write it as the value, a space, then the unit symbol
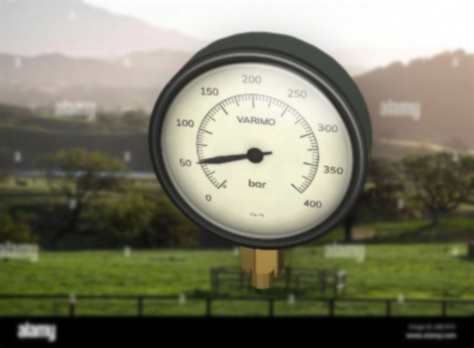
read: 50 bar
